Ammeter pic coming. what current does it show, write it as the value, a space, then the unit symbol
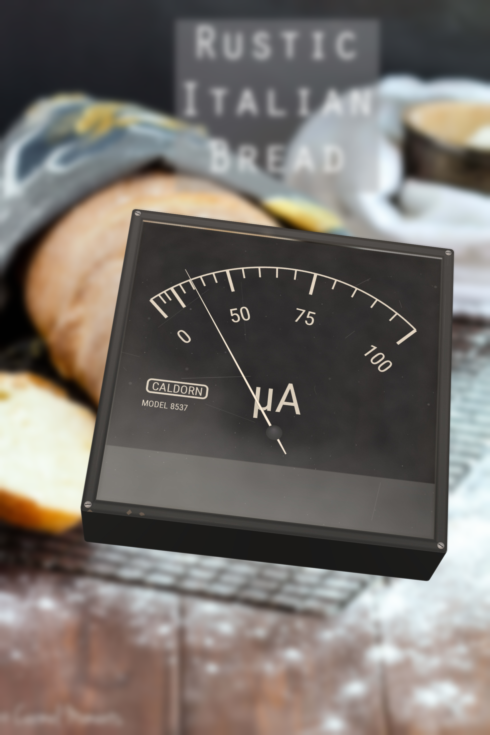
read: 35 µA
